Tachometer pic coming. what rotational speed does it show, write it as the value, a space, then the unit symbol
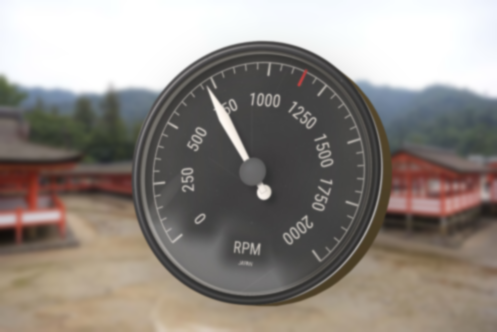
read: 725 rpm
